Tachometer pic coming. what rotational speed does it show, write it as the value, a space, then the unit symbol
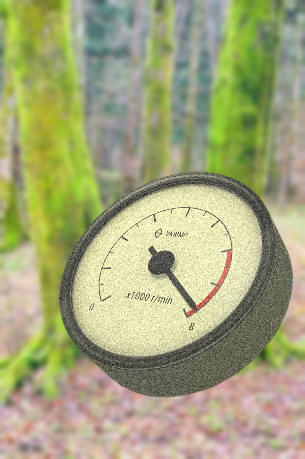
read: 7750 rpm
